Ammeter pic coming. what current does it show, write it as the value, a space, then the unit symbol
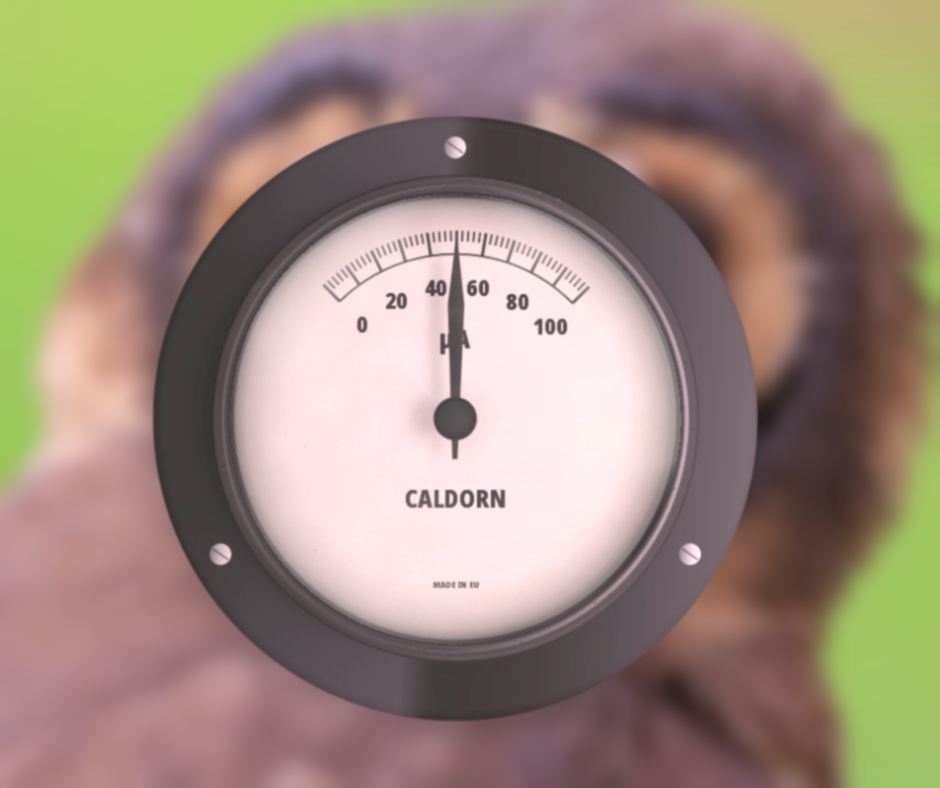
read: 50 µA
